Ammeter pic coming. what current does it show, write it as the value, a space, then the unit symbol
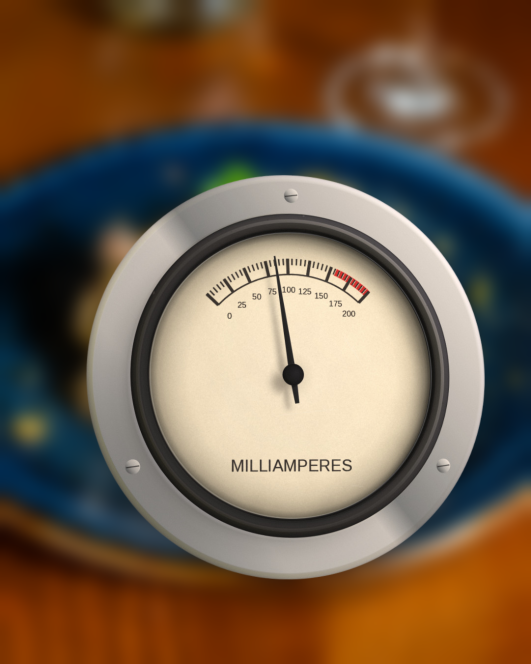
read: 85 mA
